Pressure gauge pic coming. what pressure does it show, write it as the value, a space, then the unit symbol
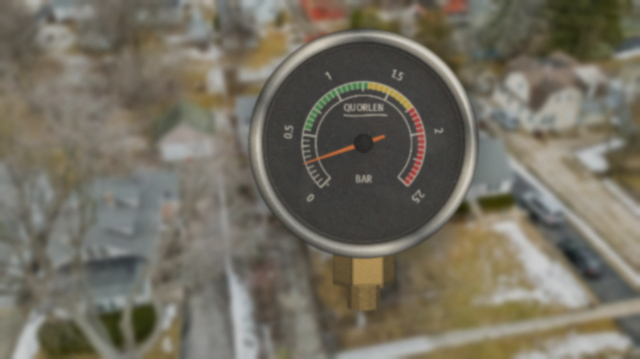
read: 0.25 bar
